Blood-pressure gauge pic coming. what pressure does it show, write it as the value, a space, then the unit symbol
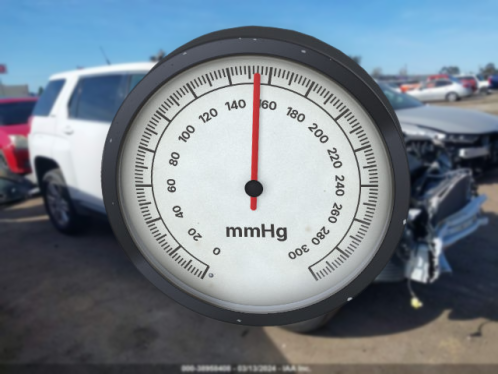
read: 154 mmHg
